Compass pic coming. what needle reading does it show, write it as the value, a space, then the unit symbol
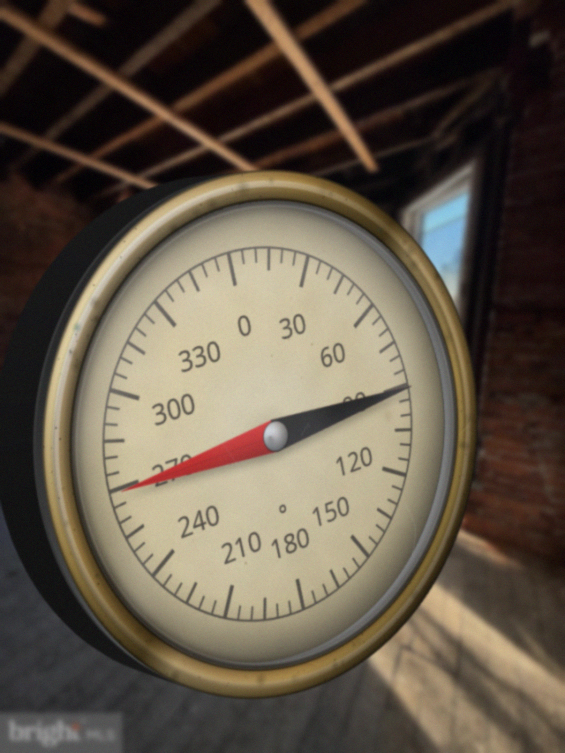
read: 270 °
